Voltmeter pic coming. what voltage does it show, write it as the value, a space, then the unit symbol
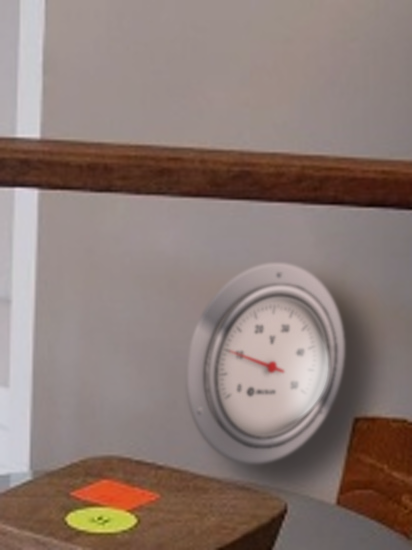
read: 10 V
